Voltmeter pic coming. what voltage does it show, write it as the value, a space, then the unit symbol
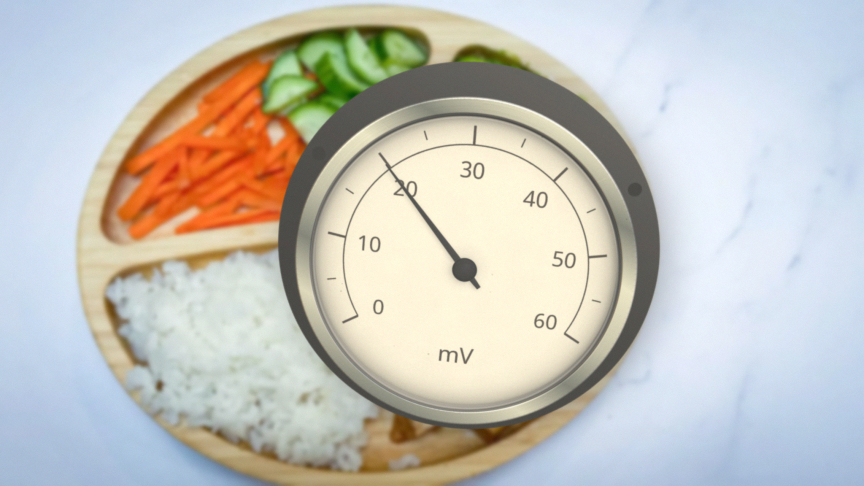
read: 20 mV
